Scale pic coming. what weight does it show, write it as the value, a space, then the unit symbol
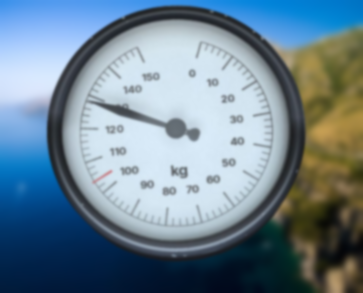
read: 128 kg
